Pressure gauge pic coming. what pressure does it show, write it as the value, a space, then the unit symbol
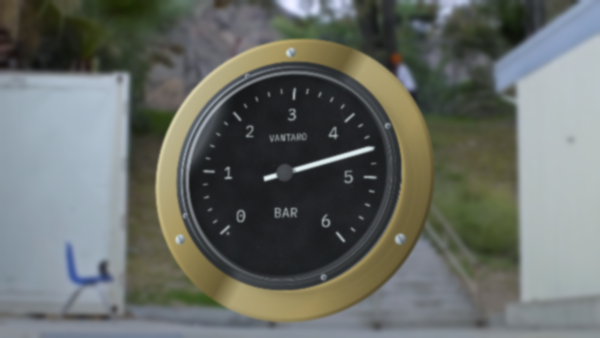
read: 4.6 bar
